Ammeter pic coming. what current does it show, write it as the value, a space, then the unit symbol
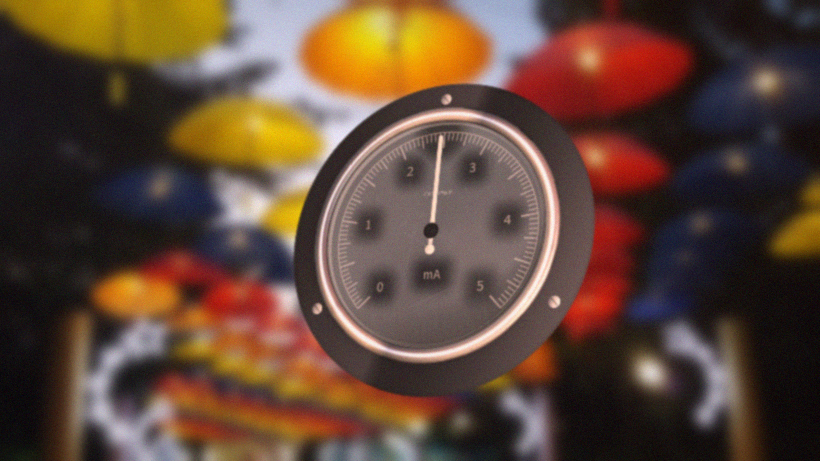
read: 2.5 mA
